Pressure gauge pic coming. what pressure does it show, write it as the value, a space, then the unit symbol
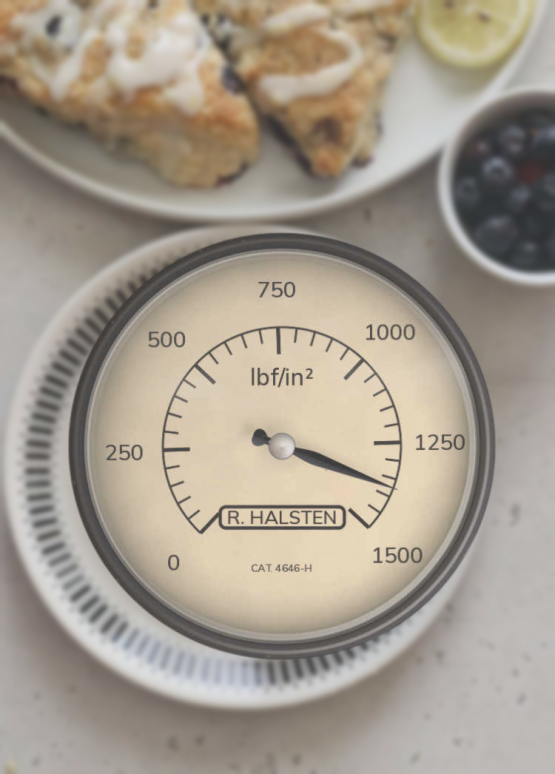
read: 1375 psi
